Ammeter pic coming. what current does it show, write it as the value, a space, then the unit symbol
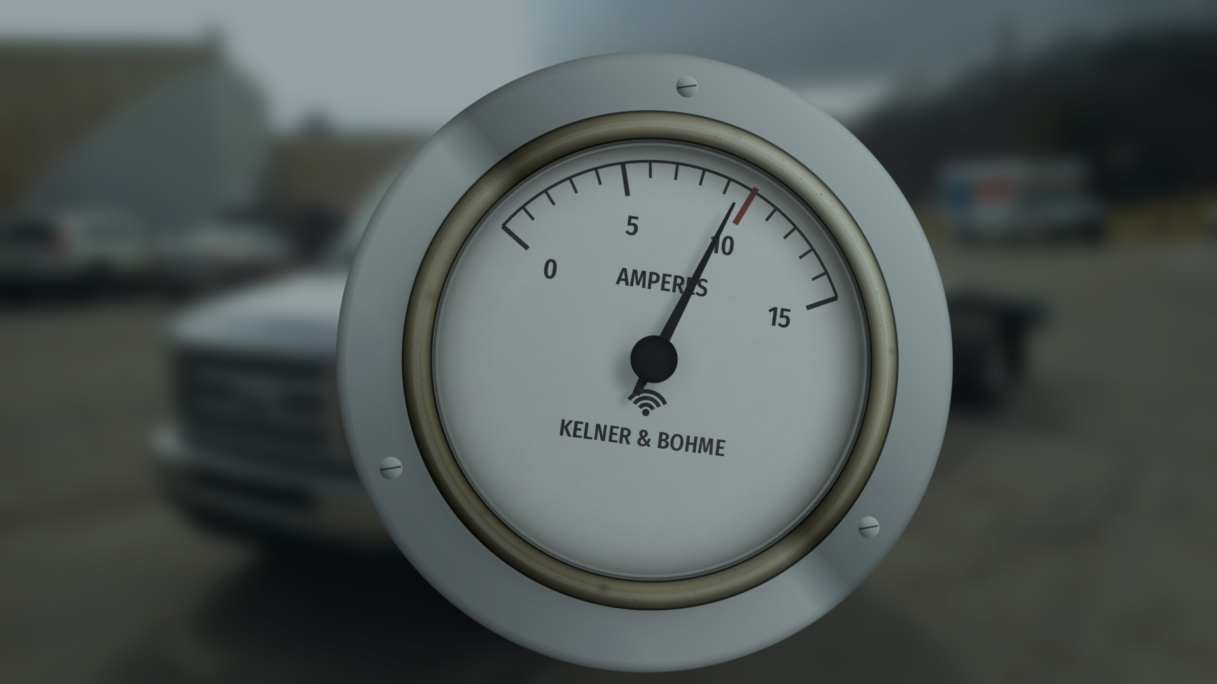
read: 9.5 A
